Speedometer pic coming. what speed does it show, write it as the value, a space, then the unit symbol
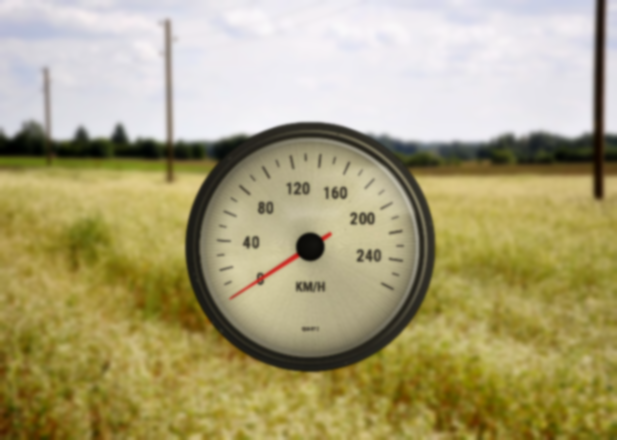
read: 0 km/h
